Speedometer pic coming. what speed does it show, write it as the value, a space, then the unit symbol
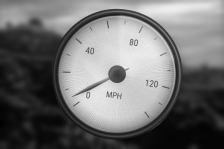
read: 5 mph
